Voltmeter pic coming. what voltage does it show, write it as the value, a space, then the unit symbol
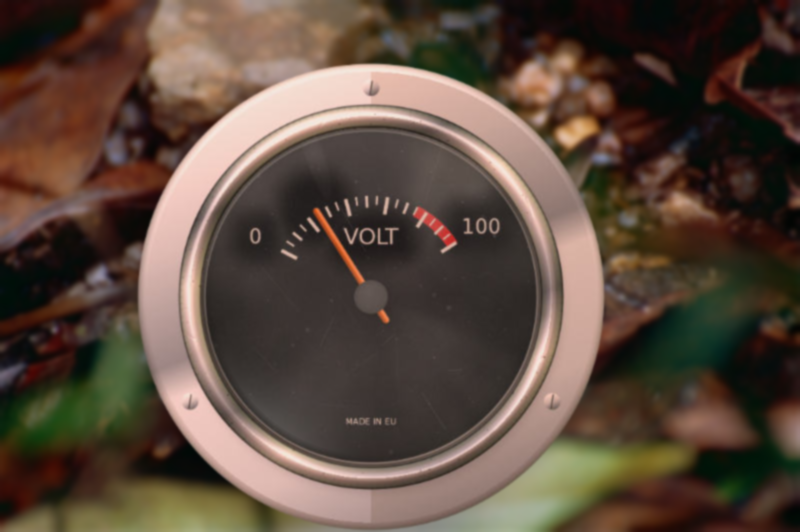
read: 25 V
